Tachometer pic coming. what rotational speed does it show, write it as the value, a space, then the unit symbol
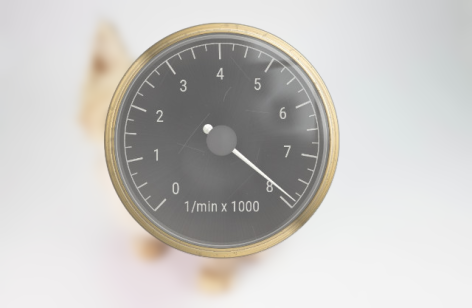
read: 7875 rpm
